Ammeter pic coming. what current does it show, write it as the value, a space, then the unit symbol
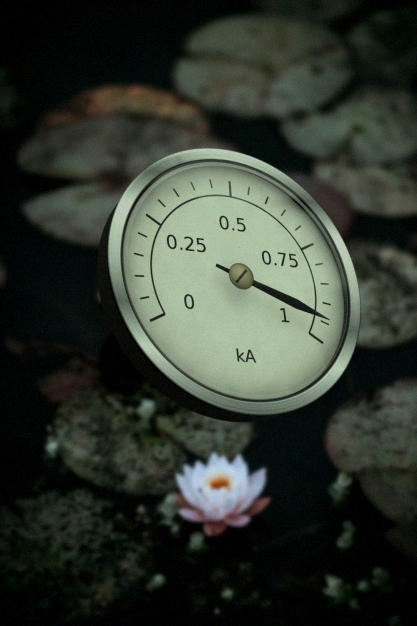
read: 0.95 kA
